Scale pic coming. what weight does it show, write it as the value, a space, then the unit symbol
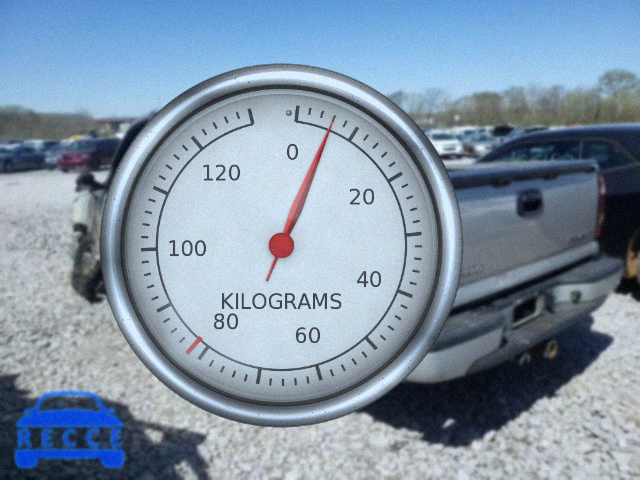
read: 6 kg
